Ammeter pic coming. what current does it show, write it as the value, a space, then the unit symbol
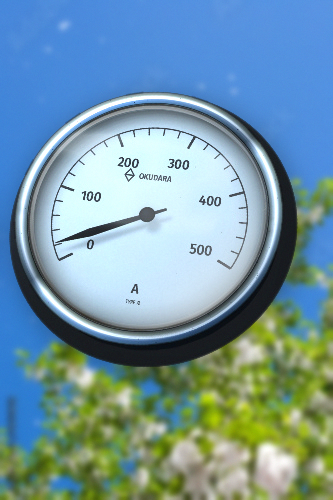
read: 20 A
